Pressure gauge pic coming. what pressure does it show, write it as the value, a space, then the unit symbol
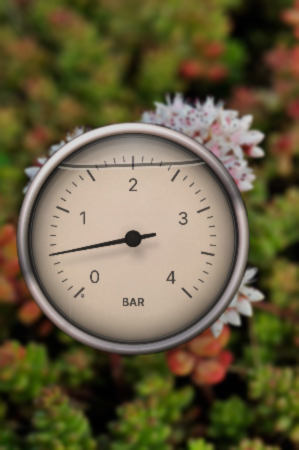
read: 0.5 bar
